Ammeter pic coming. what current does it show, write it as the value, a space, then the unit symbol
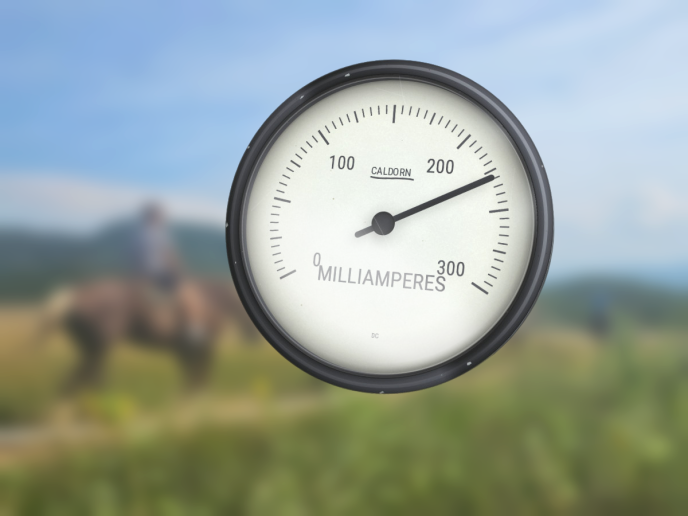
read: 230 mA
